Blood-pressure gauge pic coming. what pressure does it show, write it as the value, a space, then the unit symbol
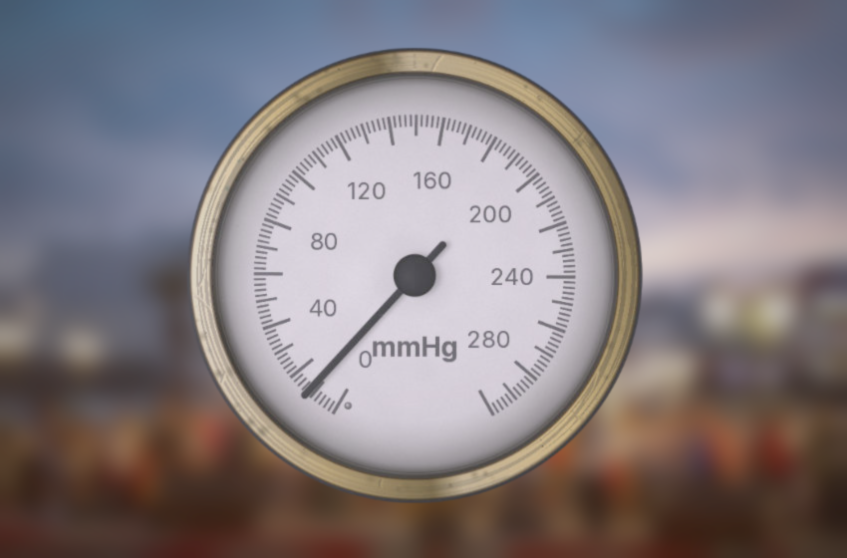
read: 12 mmHg
